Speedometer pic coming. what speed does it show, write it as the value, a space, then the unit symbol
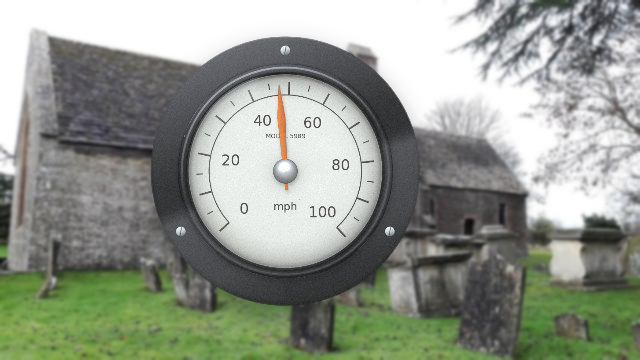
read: 47.5 mph
